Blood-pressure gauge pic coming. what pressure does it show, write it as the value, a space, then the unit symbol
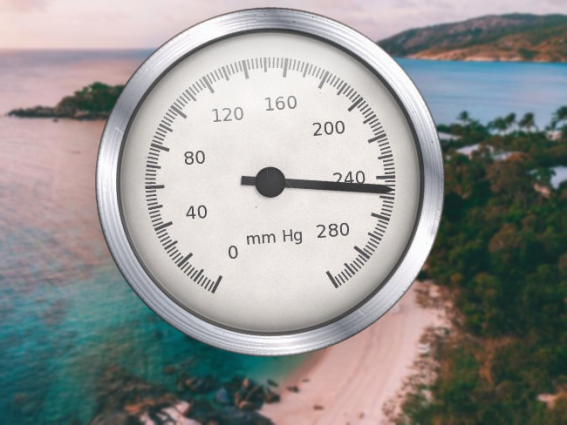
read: 246 mmHg
